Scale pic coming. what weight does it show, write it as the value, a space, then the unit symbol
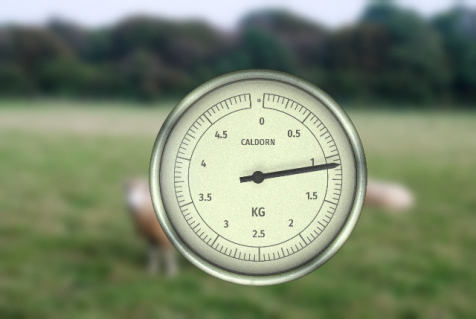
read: 1.1 kg
